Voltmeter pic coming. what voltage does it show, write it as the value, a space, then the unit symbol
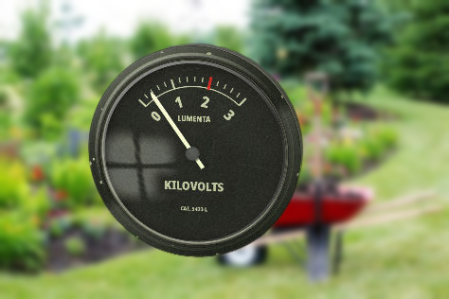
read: 0.4 kV
